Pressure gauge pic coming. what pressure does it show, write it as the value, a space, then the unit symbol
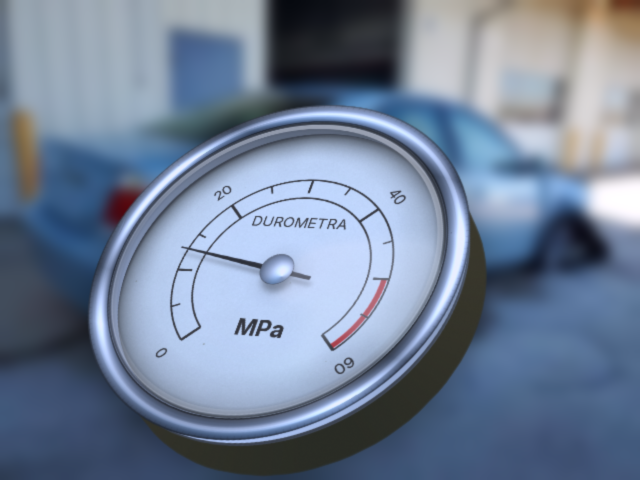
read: 12.5 MPa
